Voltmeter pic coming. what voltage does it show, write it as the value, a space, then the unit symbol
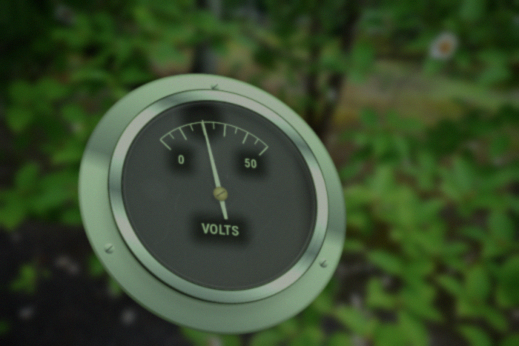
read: 20 V
